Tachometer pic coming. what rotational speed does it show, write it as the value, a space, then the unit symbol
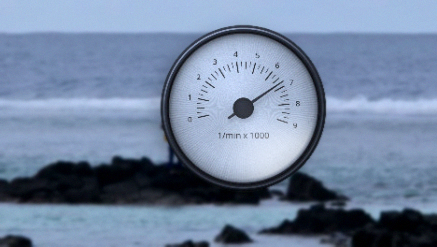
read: 6750 rpm
